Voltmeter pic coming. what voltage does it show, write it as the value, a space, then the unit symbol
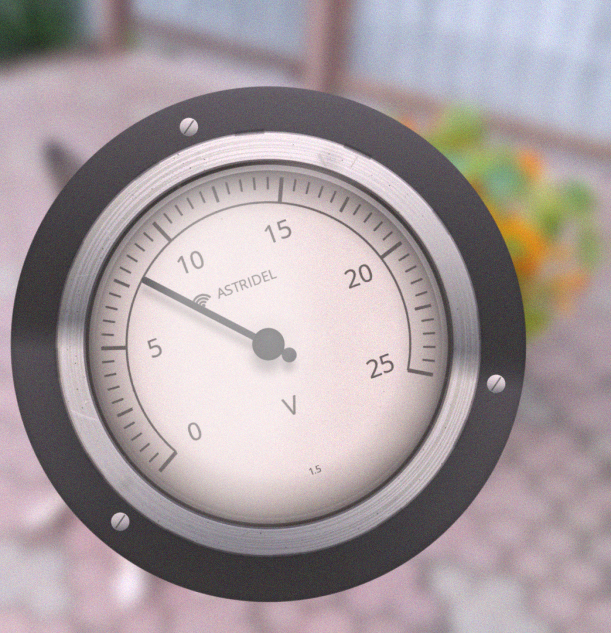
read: 8 V
